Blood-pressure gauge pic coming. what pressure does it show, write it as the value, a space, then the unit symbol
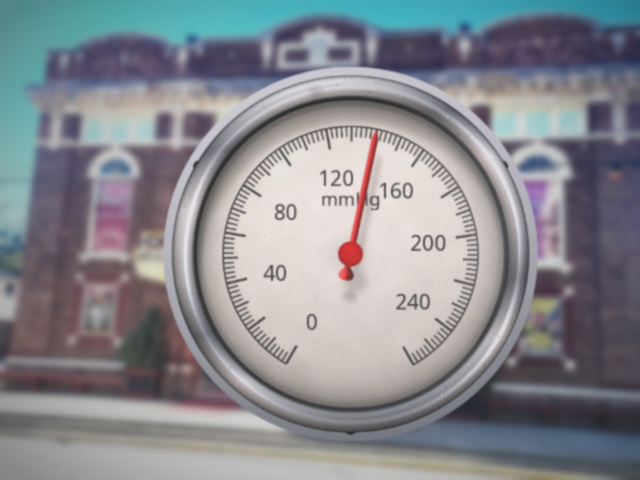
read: 140 mmHg
